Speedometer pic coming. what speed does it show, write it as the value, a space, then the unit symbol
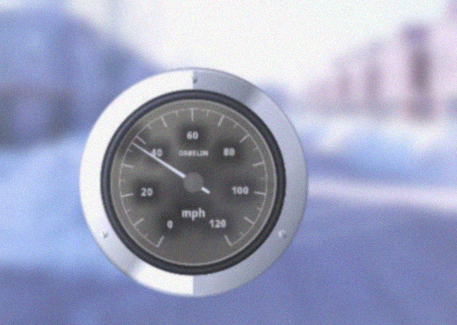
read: 37.5 mph
